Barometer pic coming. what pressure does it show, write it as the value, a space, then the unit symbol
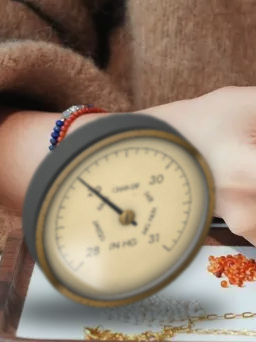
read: 29 inHg
